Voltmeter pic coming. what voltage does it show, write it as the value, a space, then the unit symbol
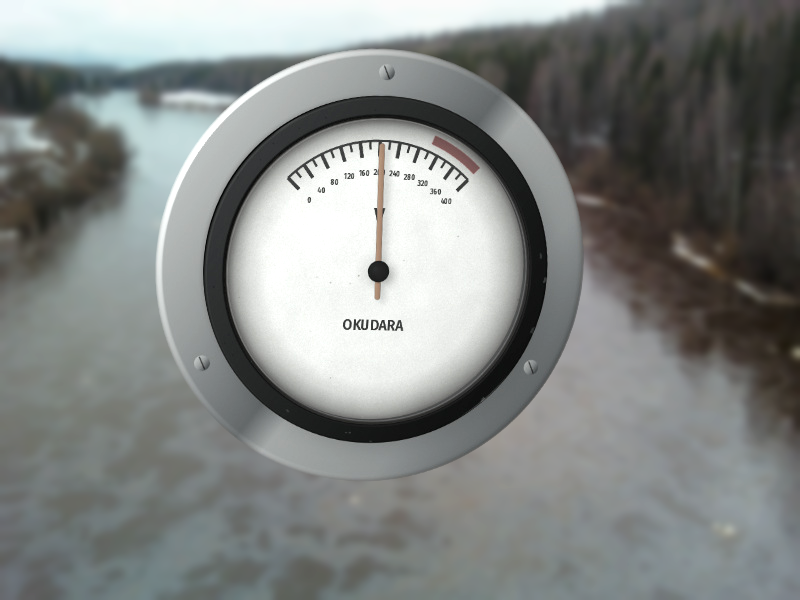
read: 200 V
